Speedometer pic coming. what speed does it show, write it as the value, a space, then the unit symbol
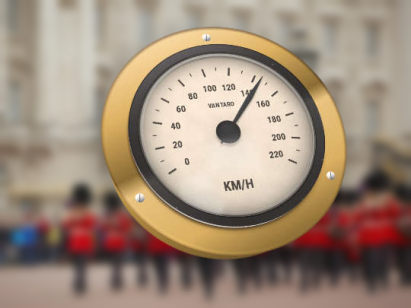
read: 145 km/h
